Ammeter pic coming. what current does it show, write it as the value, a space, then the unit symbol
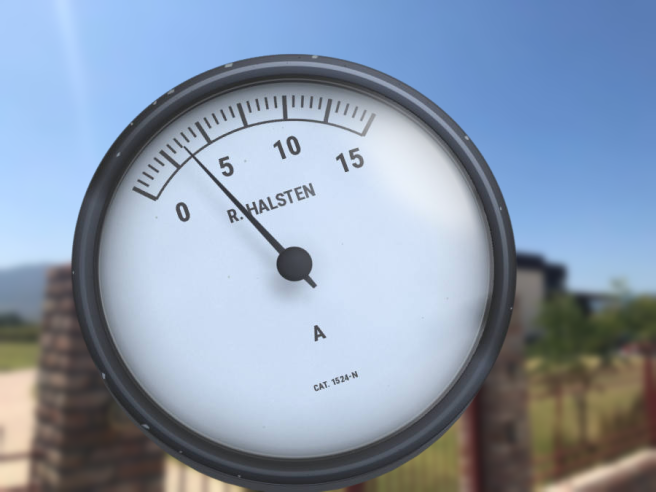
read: 3.5 A
